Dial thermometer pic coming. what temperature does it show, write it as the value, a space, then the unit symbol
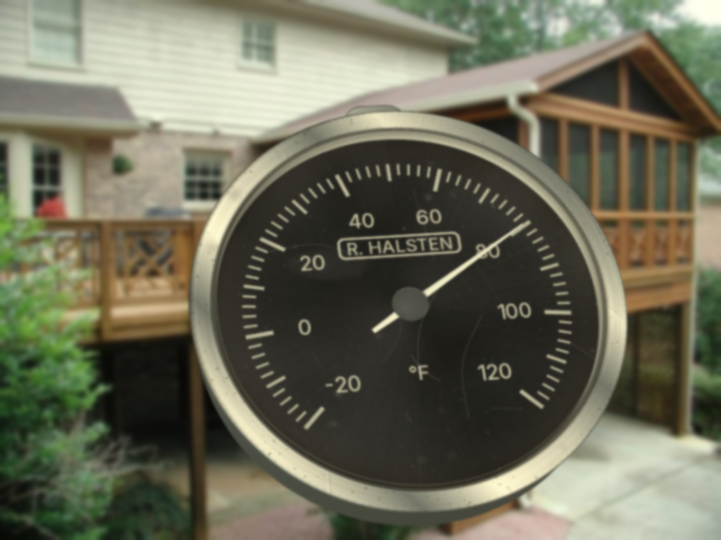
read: 80 °F
